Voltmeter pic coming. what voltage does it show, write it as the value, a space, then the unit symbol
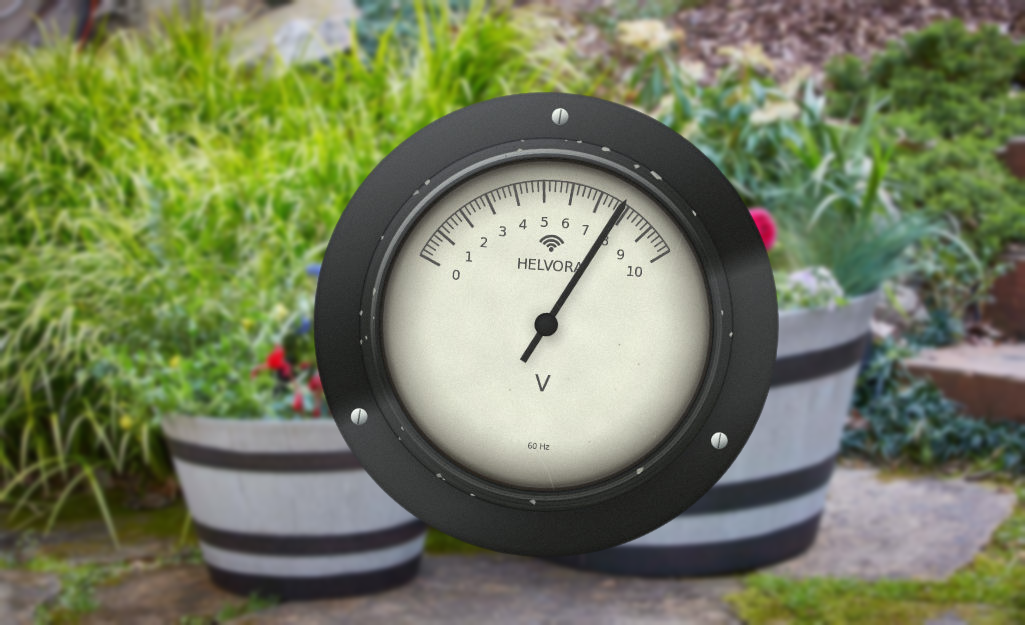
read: 7.8 V
